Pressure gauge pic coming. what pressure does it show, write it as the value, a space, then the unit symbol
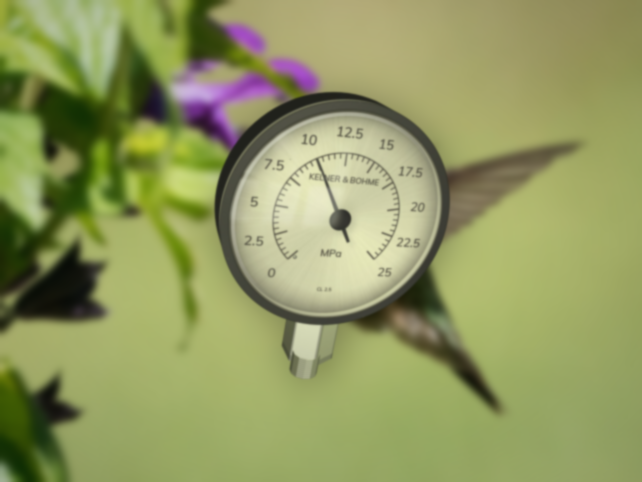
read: 10 MPa
